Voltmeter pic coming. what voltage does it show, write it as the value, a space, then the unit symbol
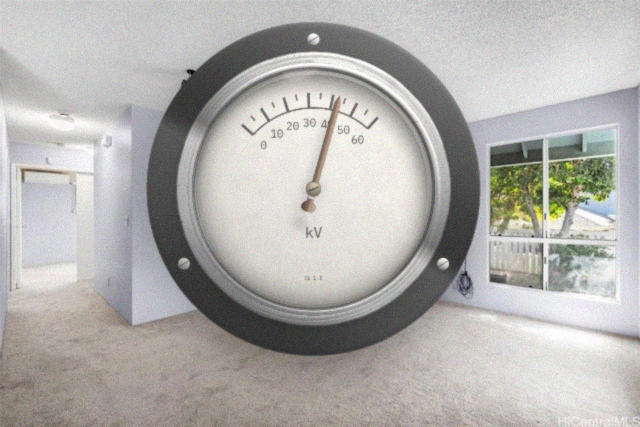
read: 42.5 kV
